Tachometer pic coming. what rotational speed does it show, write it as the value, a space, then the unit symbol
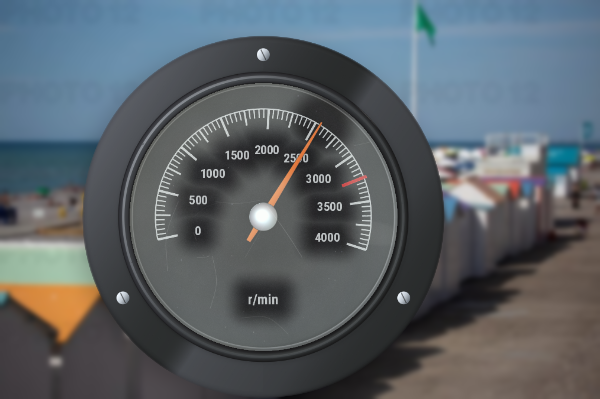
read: 2550 rpm
